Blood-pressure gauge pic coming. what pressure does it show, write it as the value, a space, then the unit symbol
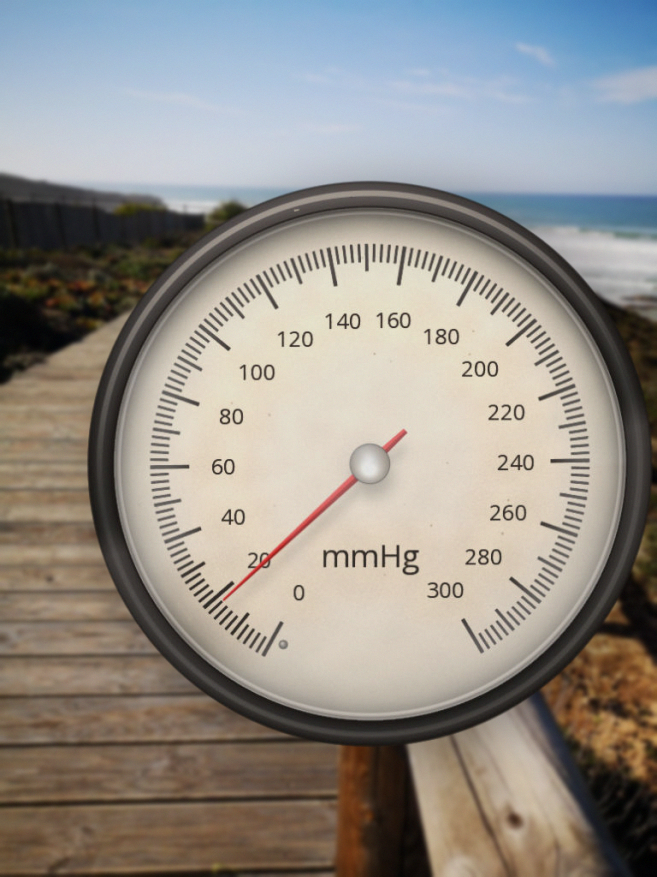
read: 18 mmHg
